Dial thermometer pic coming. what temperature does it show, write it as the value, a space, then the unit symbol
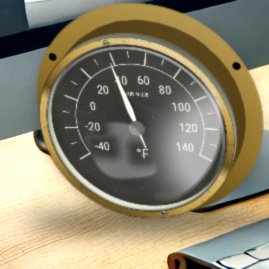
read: 40 °F
